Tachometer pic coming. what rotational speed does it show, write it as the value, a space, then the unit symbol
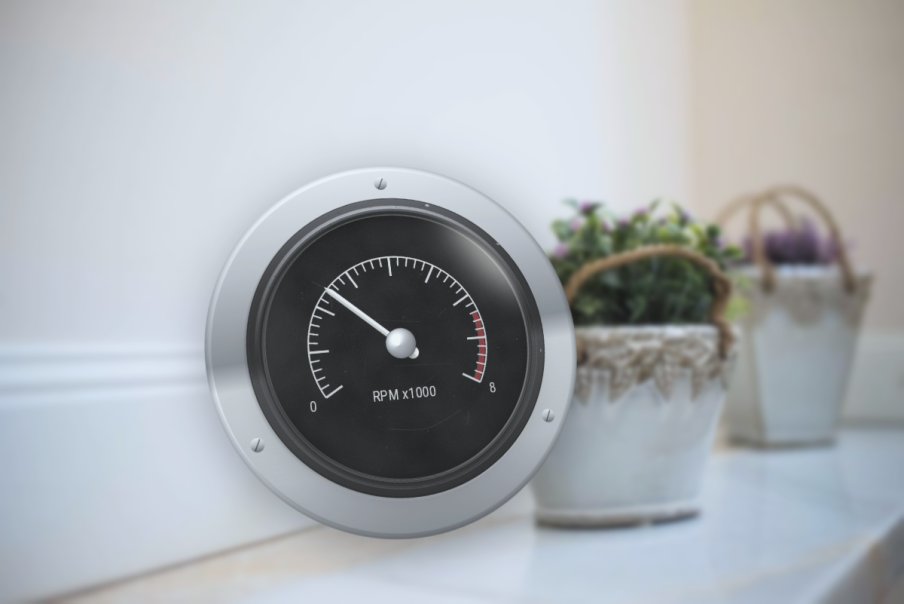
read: 2400 rpm
